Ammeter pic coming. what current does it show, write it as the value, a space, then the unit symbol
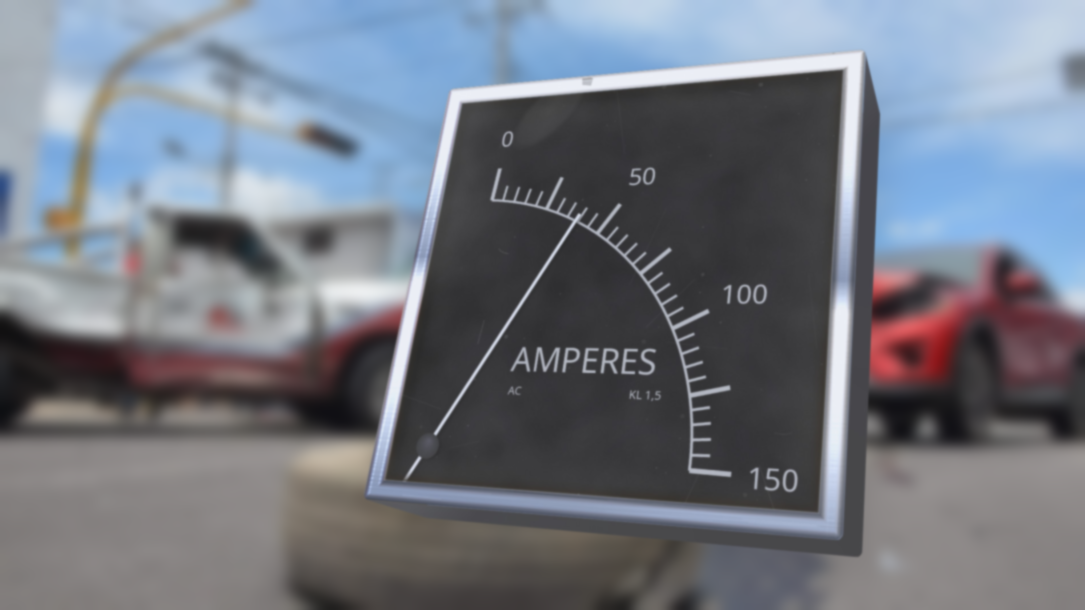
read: 40 A
